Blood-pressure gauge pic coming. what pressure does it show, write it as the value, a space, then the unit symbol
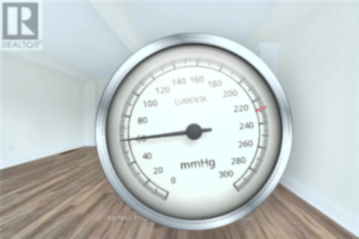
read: 60 mmHg
